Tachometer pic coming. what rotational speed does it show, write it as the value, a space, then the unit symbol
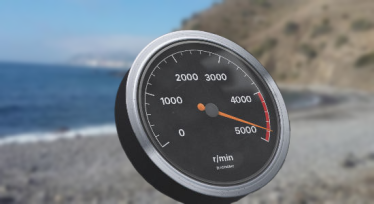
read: 4800 rpm
